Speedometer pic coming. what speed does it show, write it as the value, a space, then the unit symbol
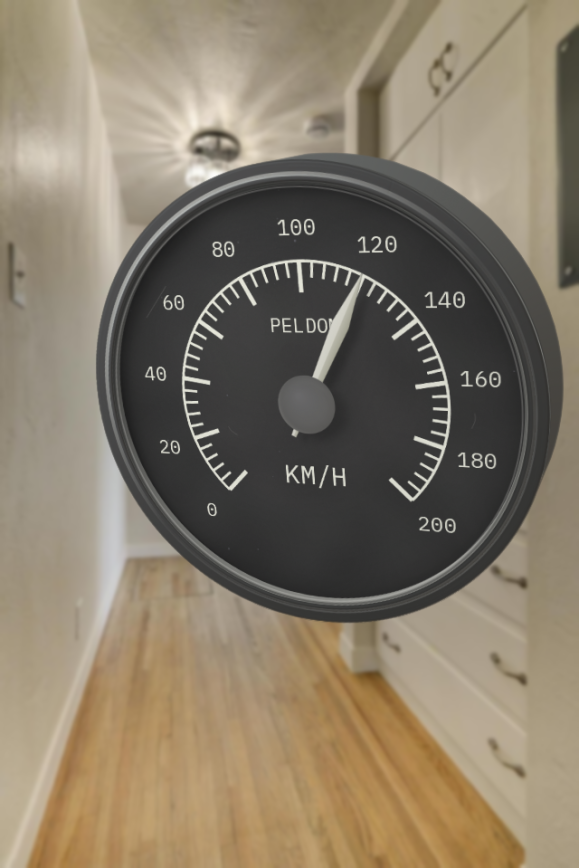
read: 120 km/h
